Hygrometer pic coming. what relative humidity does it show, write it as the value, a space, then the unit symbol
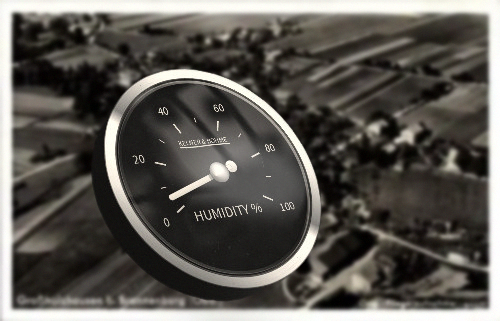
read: 5 %
